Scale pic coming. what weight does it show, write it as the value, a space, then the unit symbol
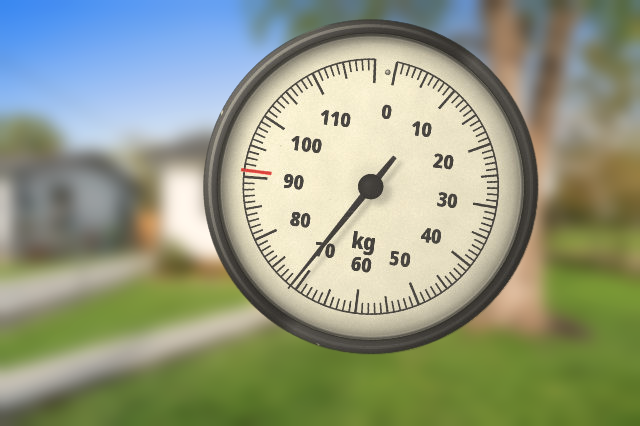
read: 71 kg
